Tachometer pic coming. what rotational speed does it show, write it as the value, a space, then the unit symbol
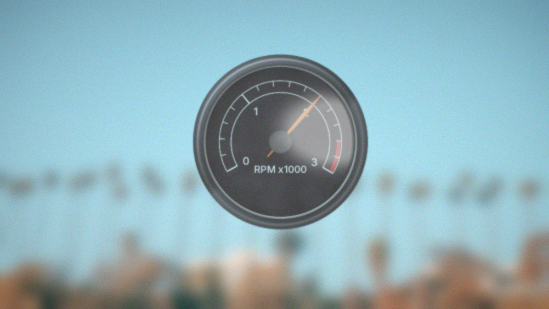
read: 2000 rpm
